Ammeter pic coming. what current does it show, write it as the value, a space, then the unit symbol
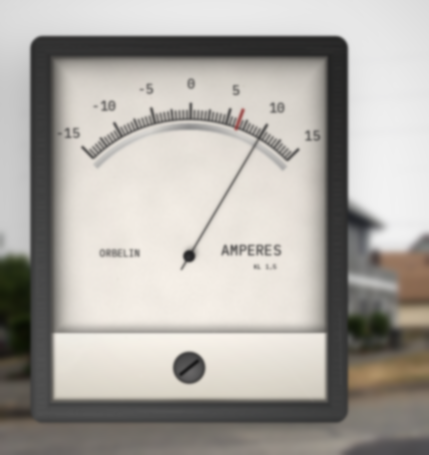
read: 10 A
